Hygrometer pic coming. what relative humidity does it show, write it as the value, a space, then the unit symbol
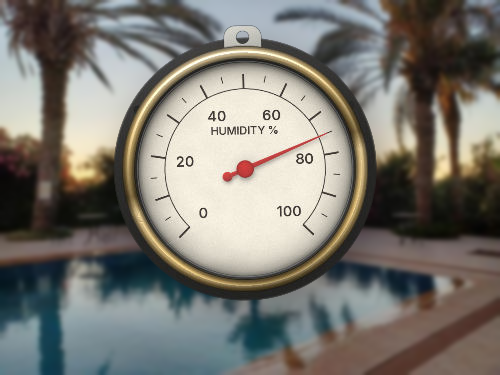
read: 75 %
